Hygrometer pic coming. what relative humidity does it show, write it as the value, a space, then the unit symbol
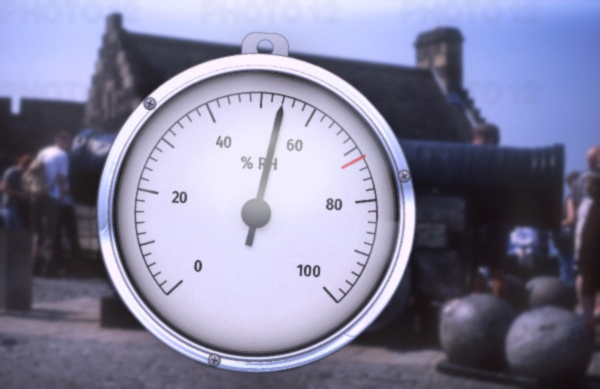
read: 54 %
